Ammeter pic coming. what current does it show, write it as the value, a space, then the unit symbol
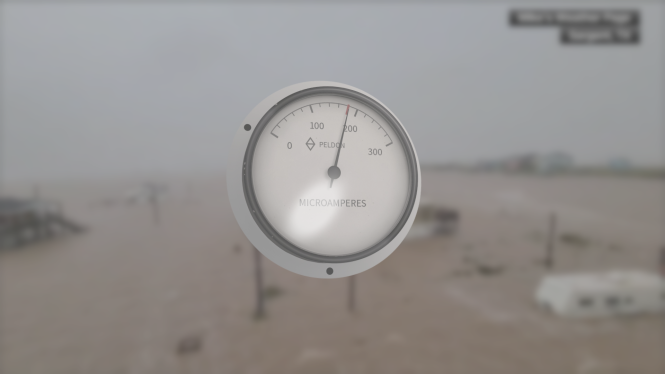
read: 180 µA
